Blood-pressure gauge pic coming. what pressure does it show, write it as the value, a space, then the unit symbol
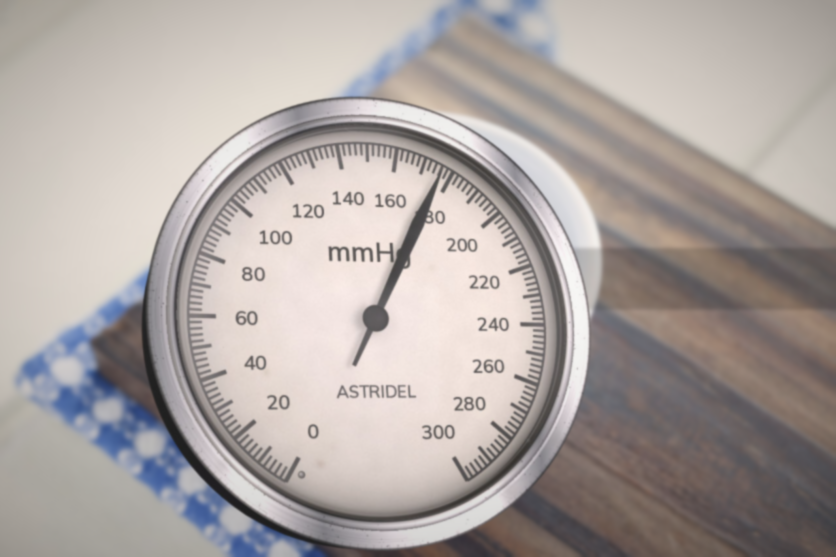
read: 176 mmHg
